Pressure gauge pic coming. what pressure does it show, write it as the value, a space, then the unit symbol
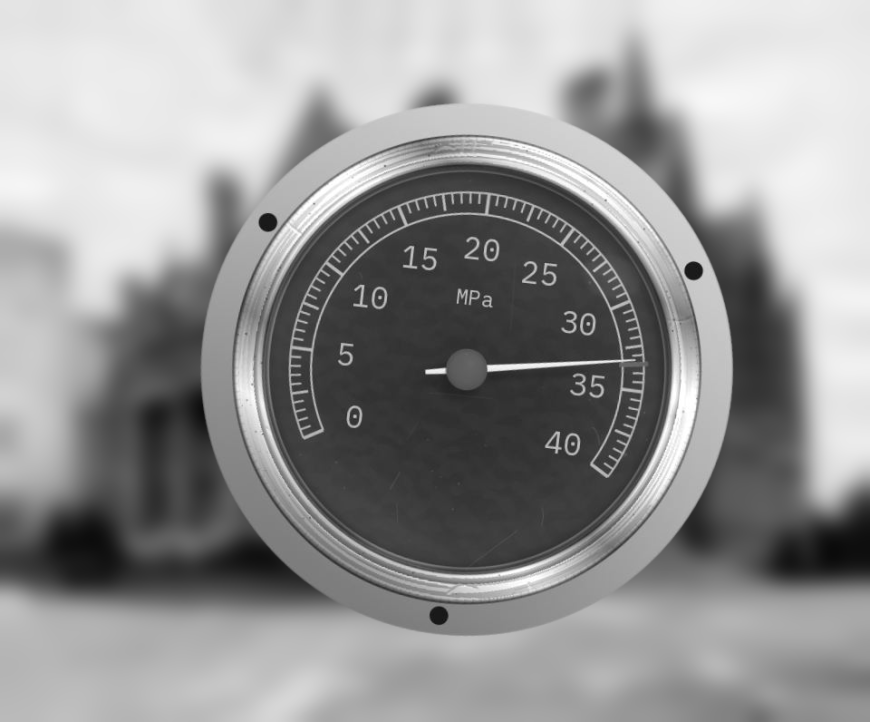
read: 33.25 MPa
